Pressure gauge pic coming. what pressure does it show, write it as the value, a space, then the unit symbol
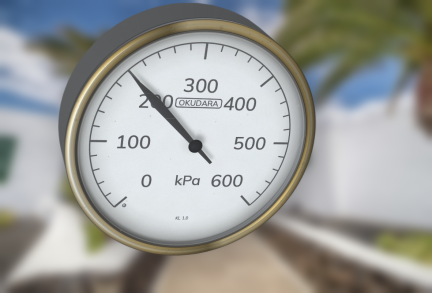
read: 200 kPa
